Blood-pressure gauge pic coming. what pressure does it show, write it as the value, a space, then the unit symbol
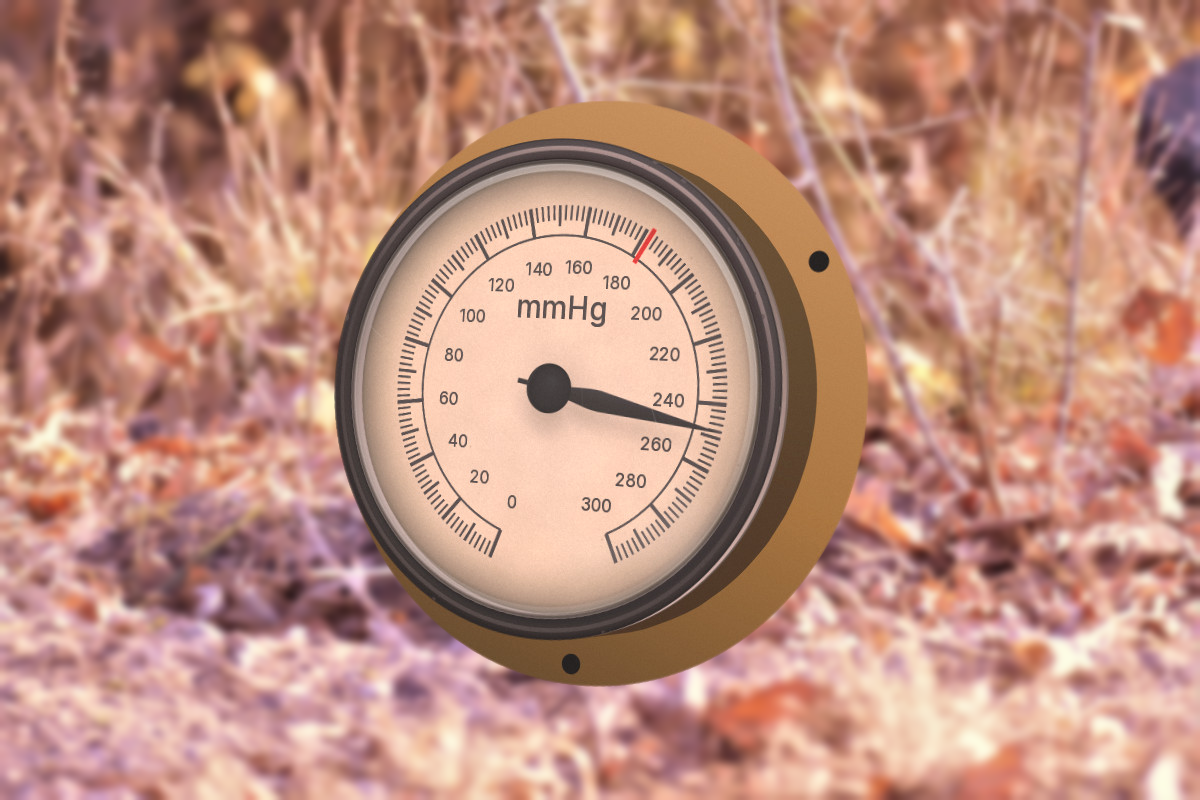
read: 248 mmHg
